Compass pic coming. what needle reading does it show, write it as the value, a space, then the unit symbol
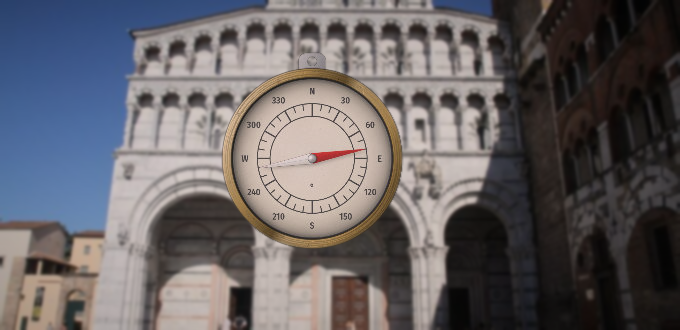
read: 80 °
